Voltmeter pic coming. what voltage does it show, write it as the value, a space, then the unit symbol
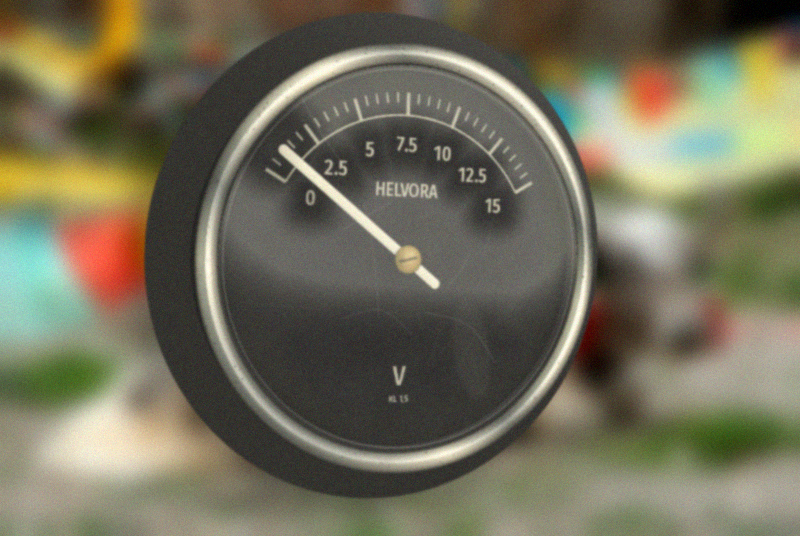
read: 1 V
